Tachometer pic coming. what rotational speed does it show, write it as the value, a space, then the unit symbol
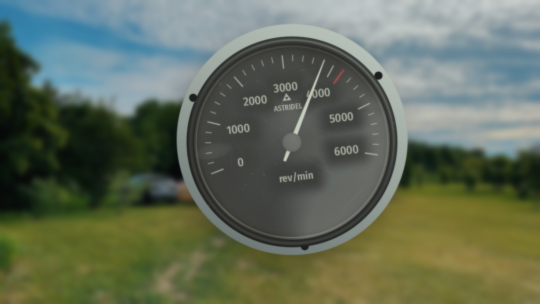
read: 3800 rpm
